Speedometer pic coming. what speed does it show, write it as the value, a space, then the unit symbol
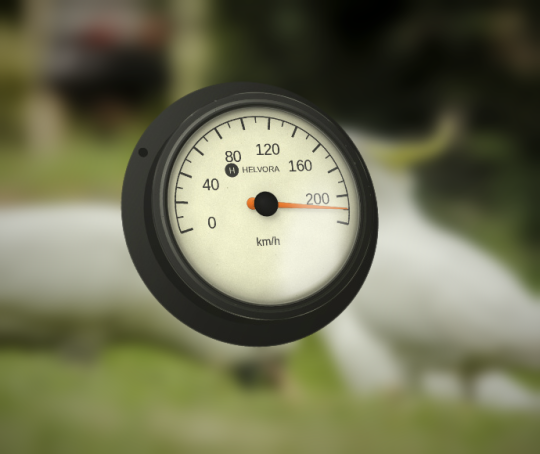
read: 210 km/h
